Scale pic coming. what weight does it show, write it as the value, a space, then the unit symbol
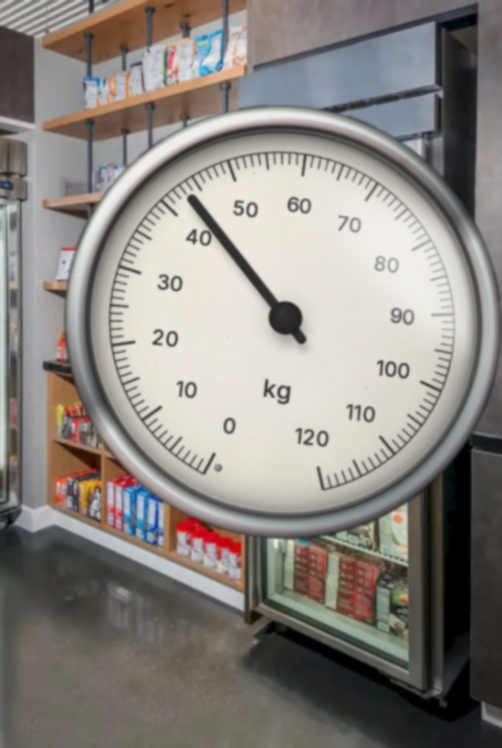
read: 43 kg
